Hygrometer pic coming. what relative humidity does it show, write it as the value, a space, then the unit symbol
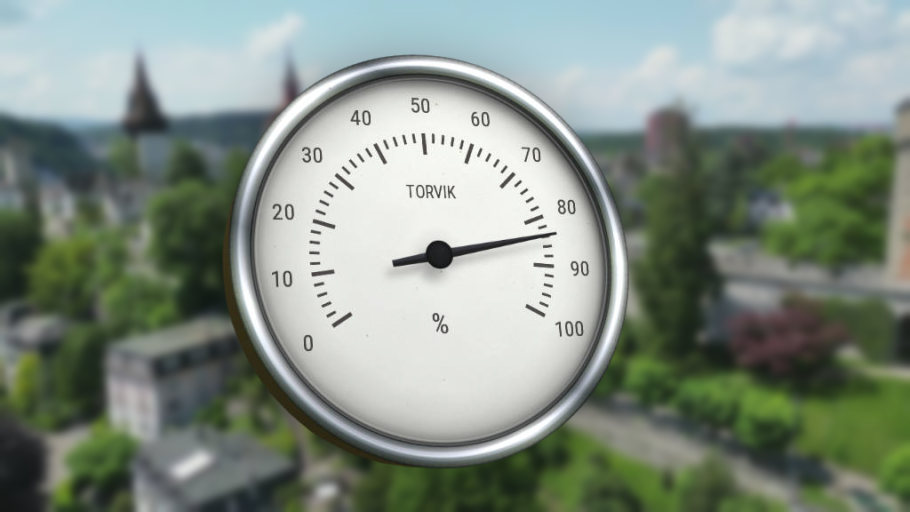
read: 84 %
